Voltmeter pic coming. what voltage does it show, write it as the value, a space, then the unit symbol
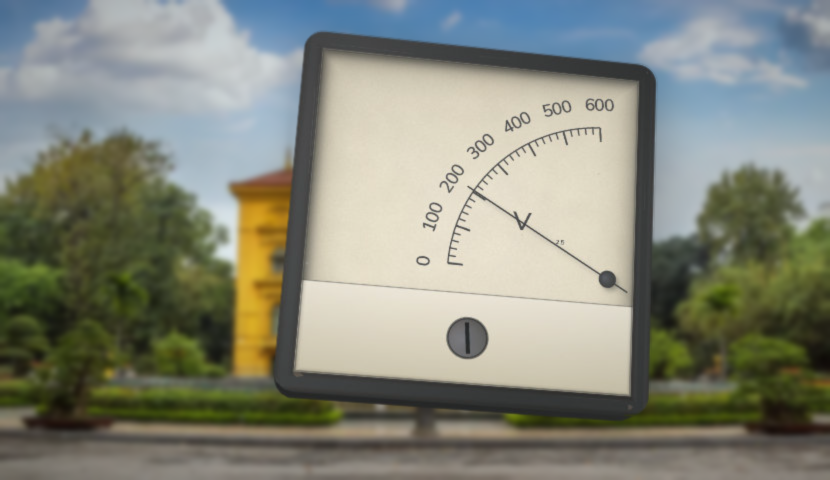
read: 200 V
